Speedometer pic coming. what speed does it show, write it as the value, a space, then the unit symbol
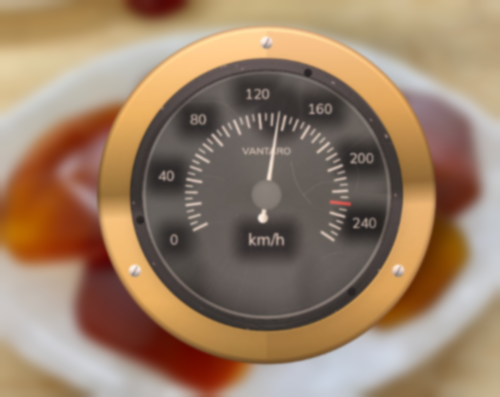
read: 135 km/h
